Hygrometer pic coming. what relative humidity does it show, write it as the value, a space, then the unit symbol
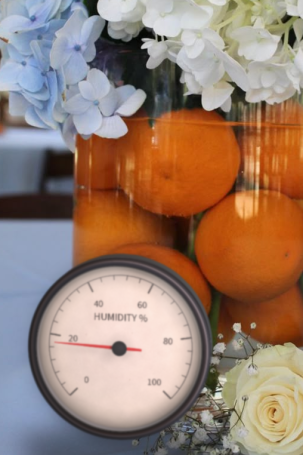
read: 18 %
